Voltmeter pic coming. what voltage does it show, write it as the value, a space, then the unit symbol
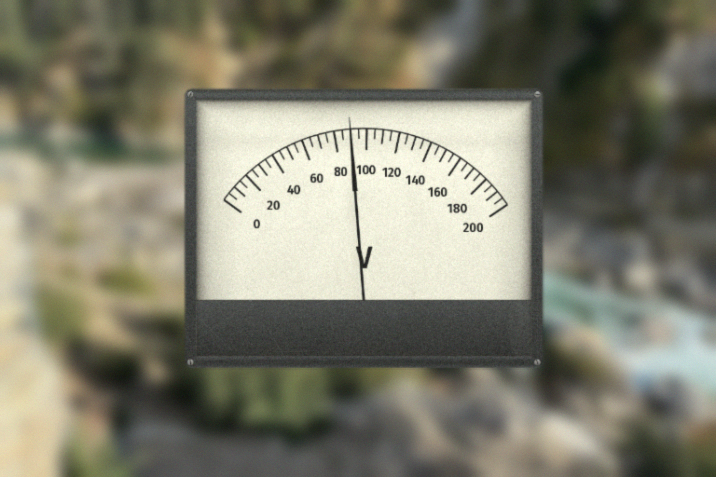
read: 90 V
